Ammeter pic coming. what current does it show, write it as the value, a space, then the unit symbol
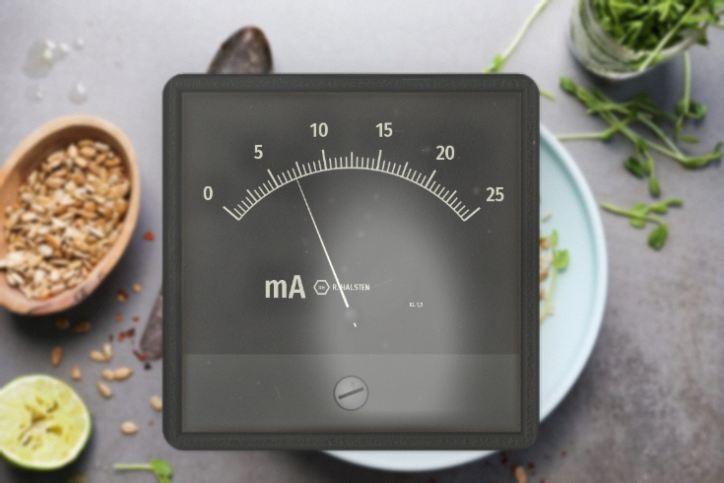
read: 7 mA
